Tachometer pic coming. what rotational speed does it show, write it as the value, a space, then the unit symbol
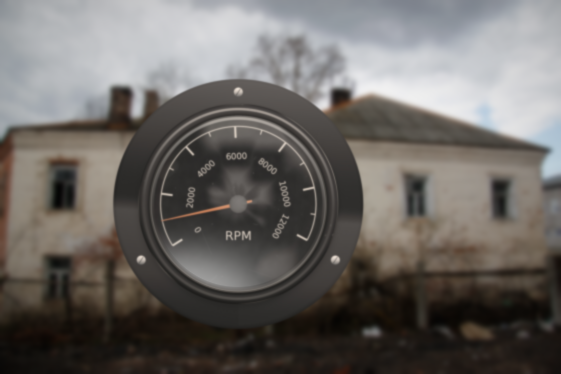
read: 1000 rpm
